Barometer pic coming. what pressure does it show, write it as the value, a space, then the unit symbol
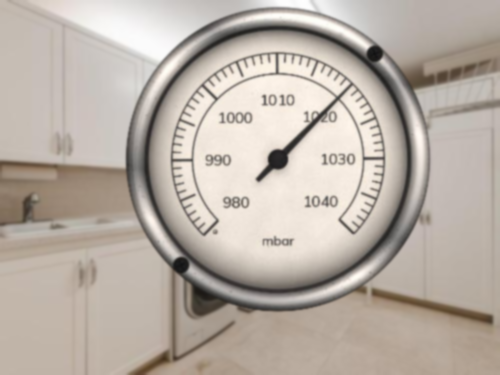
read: 1020 mbar
